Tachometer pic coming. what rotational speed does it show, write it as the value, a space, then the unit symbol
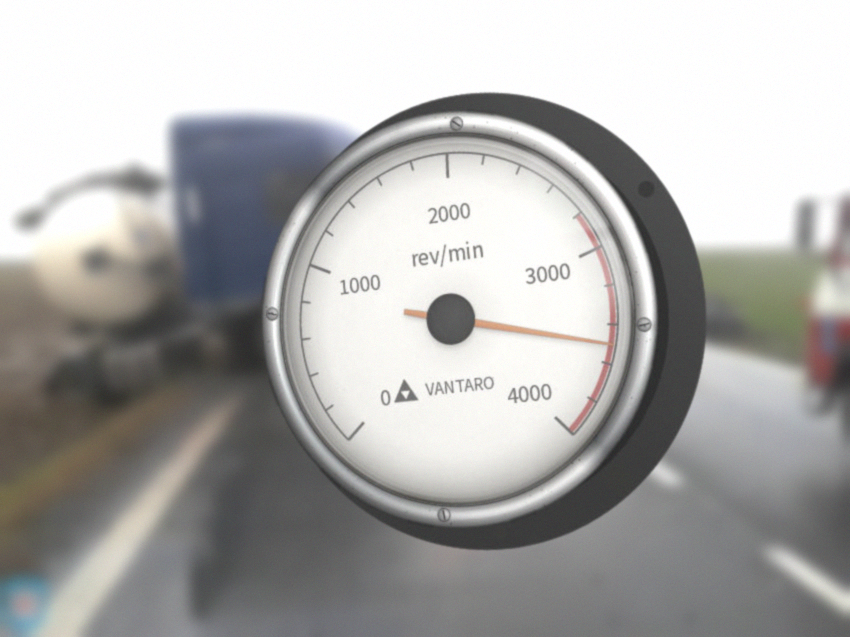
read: 3500 rpm
